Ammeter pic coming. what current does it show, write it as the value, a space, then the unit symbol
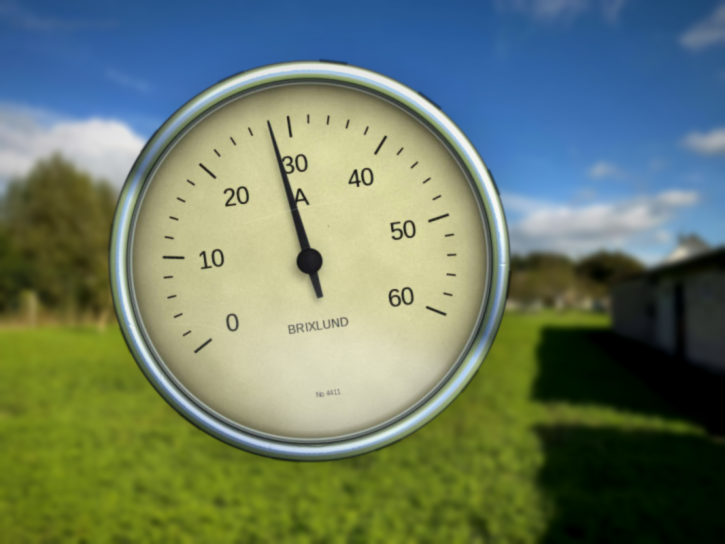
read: 28 A
